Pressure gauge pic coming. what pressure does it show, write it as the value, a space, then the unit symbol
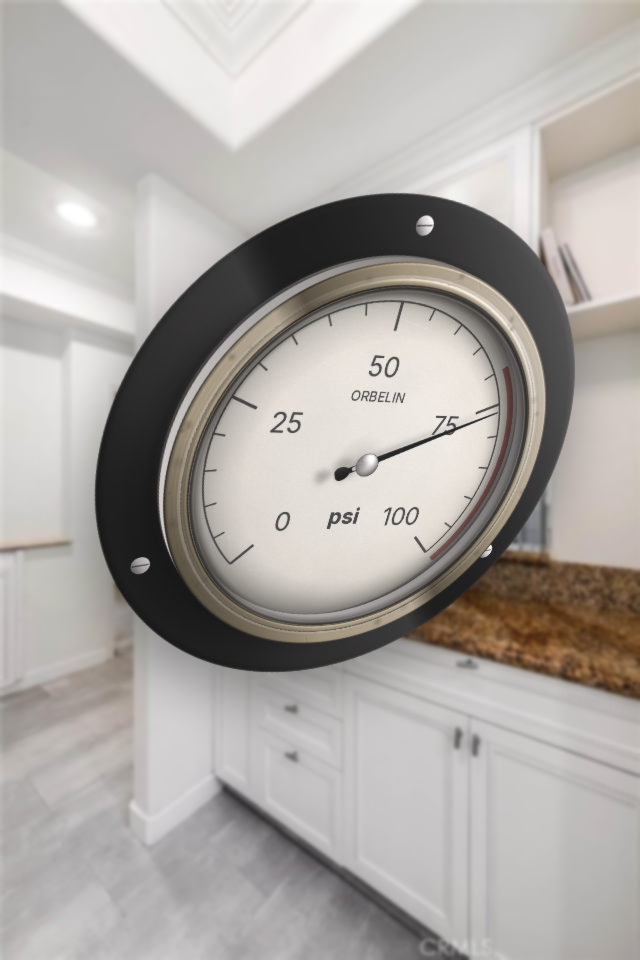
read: 75 psi
